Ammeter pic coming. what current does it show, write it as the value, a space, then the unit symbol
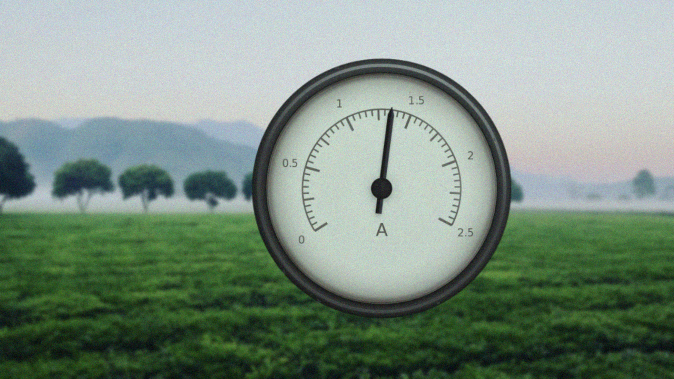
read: 1.35 A
